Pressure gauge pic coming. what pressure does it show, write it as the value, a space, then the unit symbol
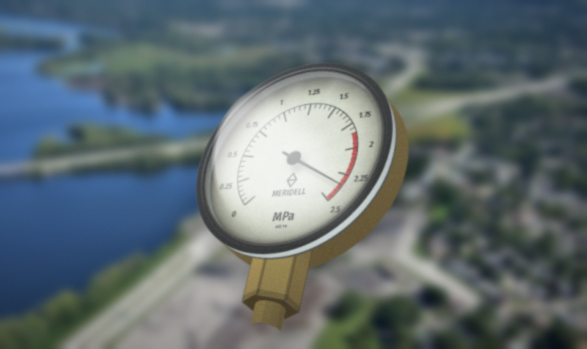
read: 2.35 MPa
